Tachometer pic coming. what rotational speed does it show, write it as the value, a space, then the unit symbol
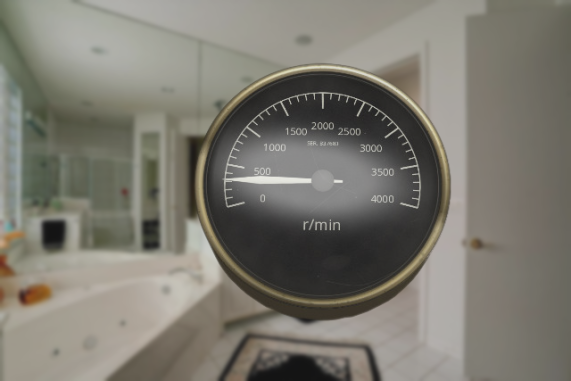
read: 300 rpm
